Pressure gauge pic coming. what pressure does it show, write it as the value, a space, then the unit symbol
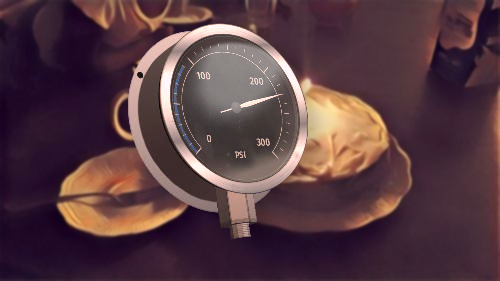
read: 230 psi
